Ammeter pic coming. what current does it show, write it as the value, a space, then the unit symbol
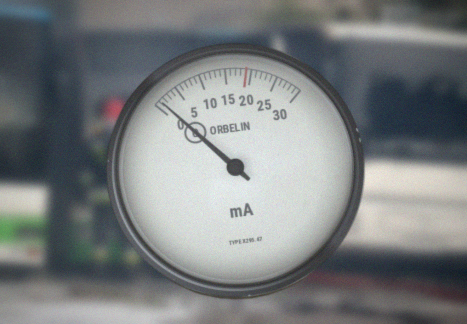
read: 1 mA
